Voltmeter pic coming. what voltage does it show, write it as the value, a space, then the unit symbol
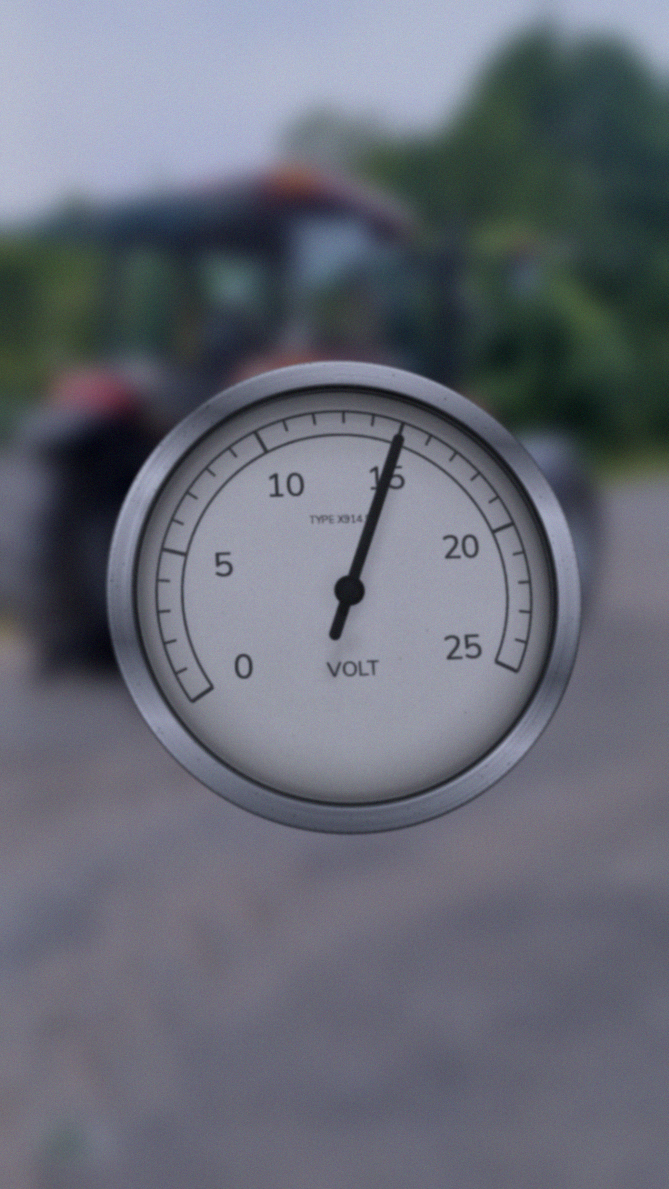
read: 15 V
